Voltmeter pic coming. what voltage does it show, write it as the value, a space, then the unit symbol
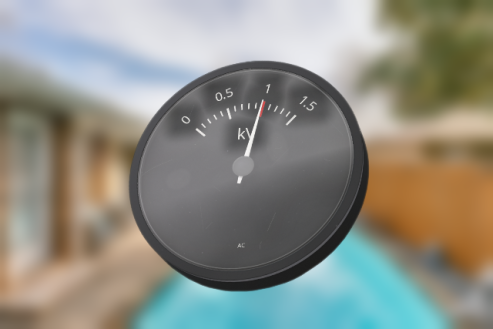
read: 1 kV
